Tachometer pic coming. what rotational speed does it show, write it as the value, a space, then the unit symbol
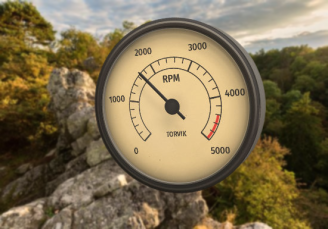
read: 1700 rpm
